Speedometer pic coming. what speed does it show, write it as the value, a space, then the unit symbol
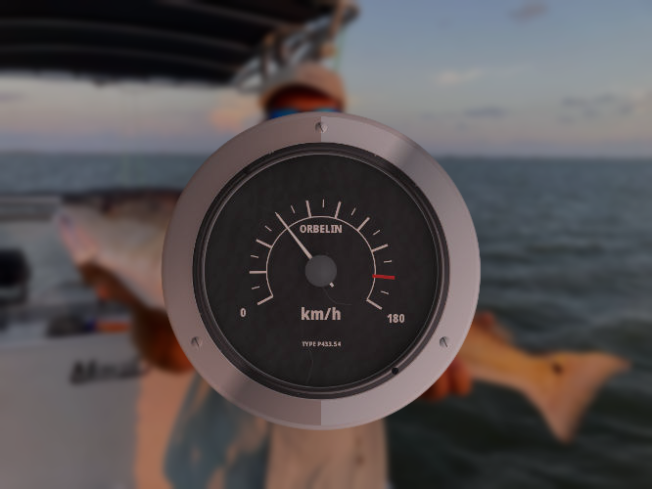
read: 60 km/h
